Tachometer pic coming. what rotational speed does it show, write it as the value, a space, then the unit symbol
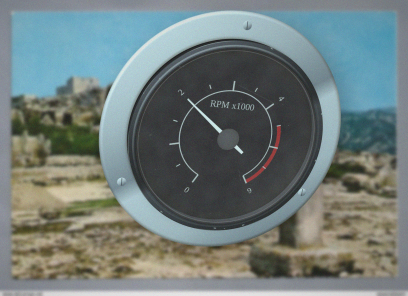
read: 2000 rpm
